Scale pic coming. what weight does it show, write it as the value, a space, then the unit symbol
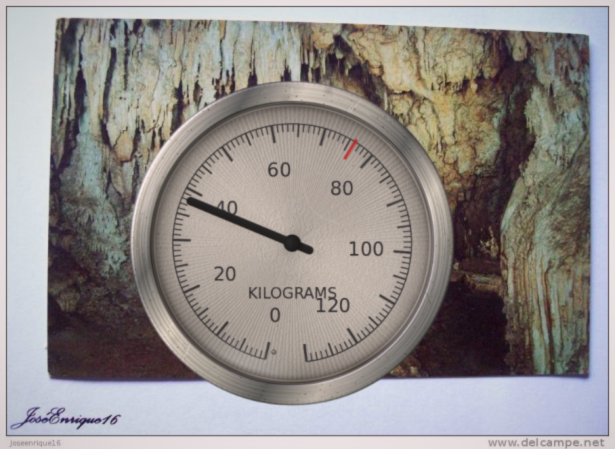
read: 38 kg
